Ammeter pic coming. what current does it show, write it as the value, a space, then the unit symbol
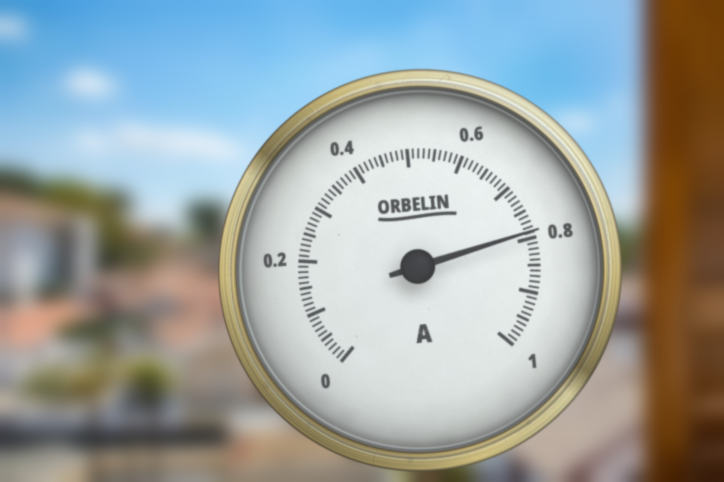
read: 0.79 A
